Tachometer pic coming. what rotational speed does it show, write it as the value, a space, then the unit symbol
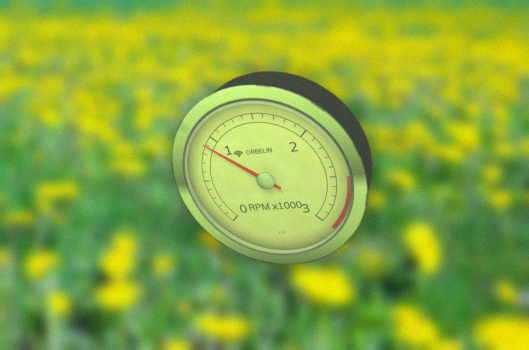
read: 900 rpm
